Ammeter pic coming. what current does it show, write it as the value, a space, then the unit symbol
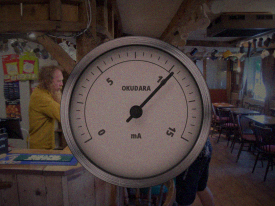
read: 10.25 mA
